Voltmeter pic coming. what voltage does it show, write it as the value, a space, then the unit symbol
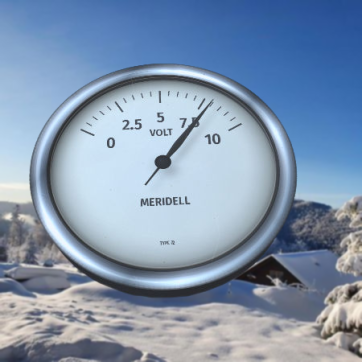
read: 8 V
